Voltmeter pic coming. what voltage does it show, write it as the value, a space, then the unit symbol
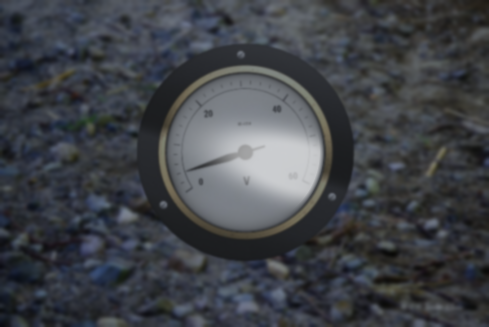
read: 4 V
